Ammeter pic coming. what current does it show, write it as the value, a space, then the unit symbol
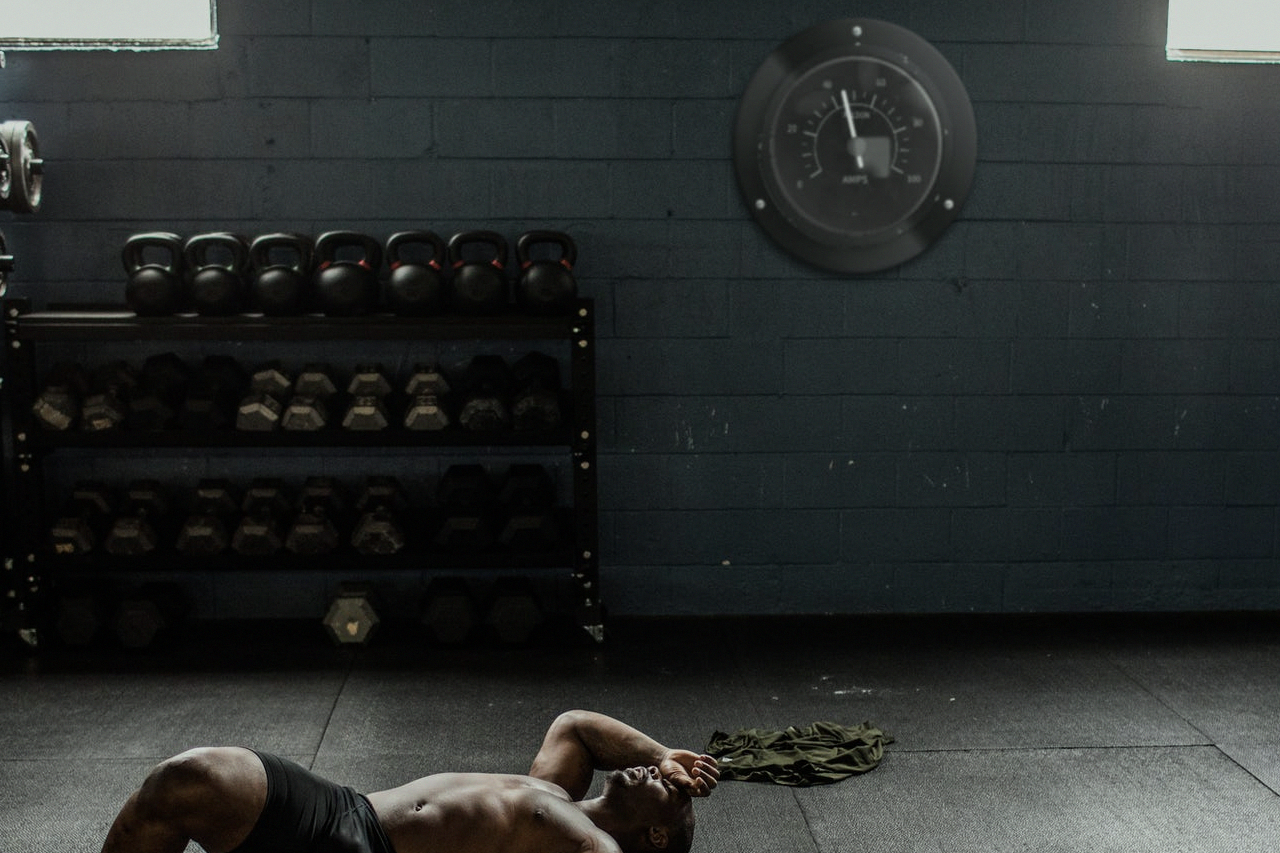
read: 45 A
